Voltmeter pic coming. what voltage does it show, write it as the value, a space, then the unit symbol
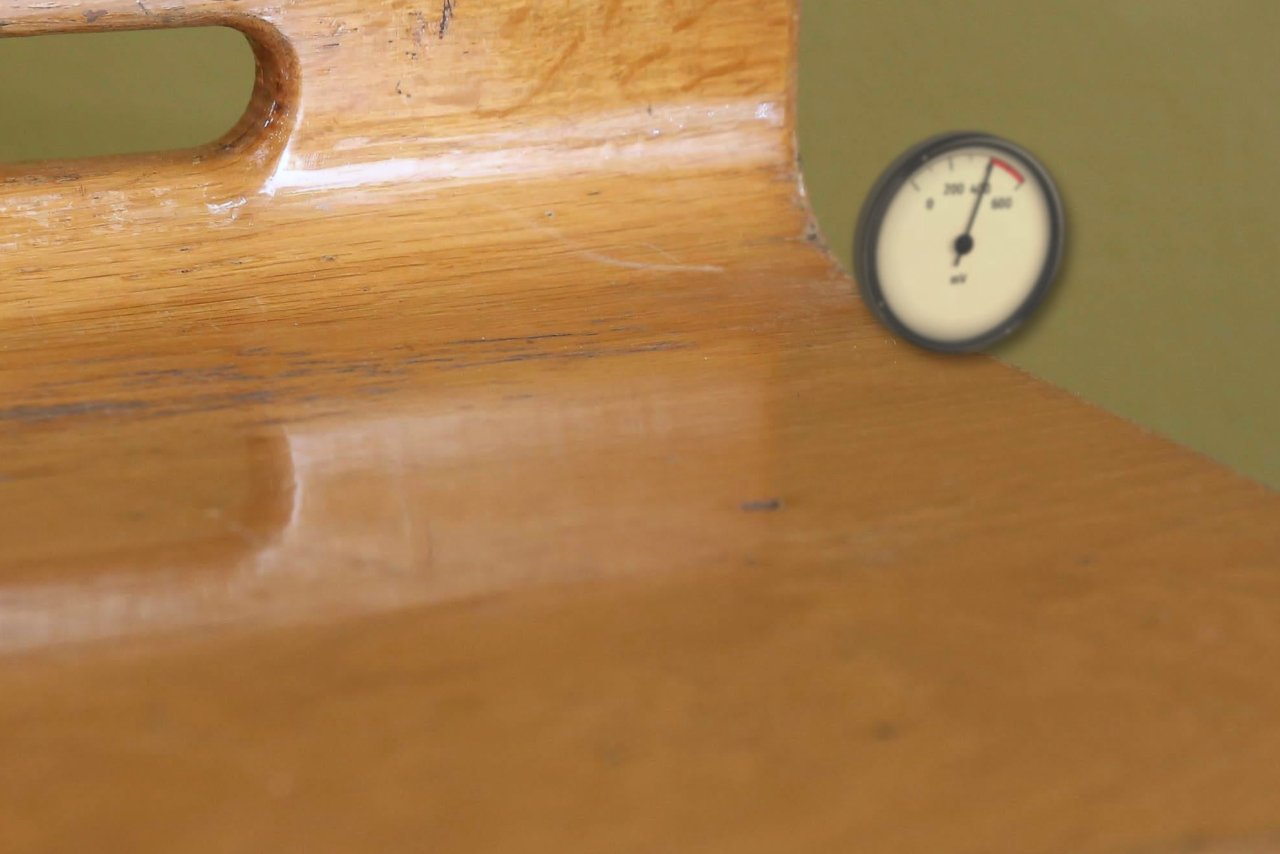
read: 400 mV
